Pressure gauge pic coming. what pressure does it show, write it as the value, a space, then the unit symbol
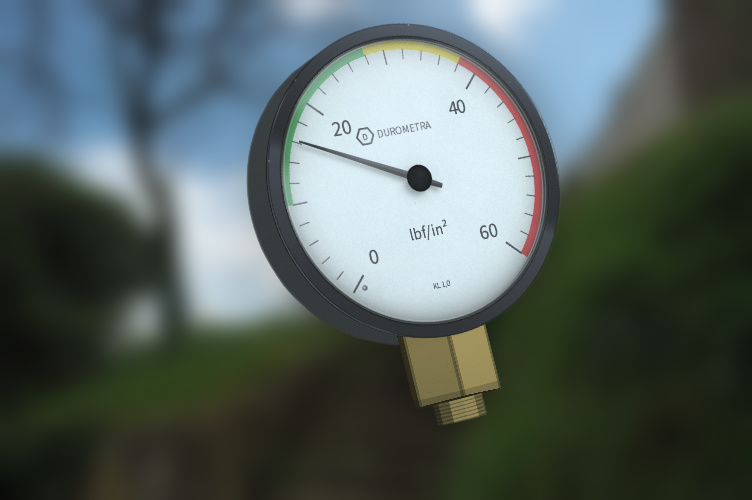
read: 16 psi
